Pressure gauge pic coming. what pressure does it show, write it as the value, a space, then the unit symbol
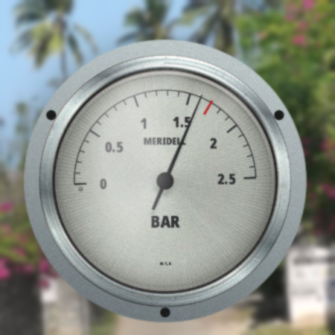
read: 1.6 bar
